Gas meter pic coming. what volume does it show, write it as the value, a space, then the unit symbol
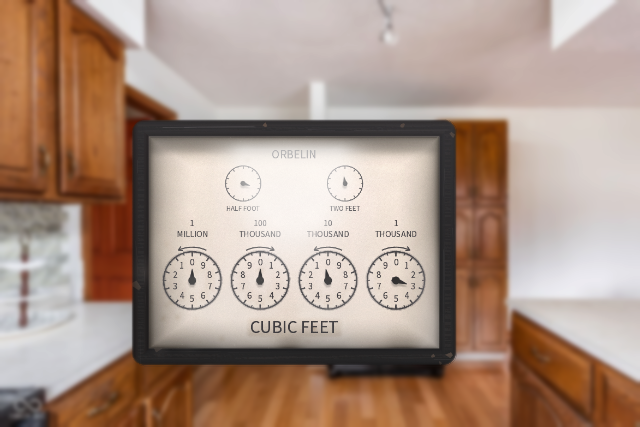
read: 300 ft³
